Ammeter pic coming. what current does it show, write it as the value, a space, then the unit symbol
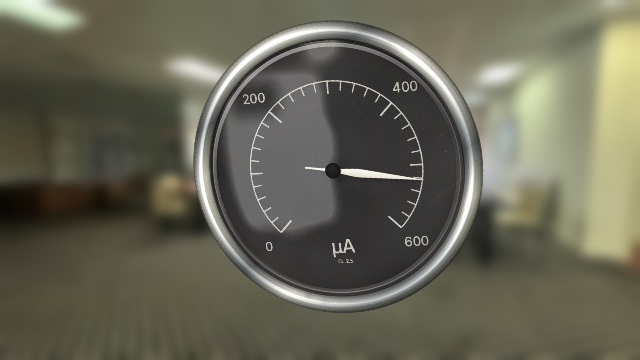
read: 520 µA
